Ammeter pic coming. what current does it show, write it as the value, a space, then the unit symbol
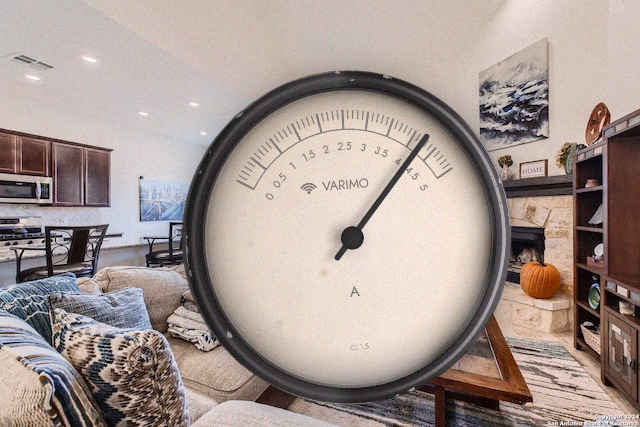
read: 4.2 A
